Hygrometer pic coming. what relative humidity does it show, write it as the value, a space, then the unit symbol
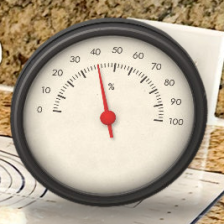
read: 40 %
